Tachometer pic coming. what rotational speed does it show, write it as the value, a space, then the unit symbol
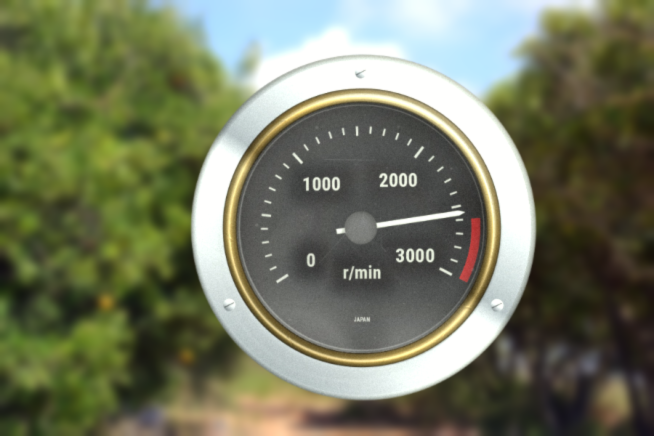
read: 2550 rpm
